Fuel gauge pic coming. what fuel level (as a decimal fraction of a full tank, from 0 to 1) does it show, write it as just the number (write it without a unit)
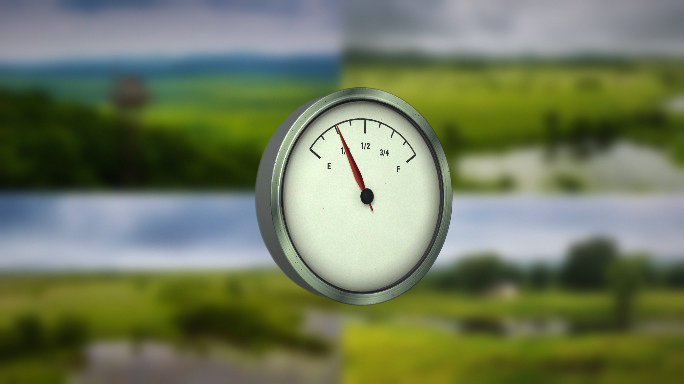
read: 0.25
